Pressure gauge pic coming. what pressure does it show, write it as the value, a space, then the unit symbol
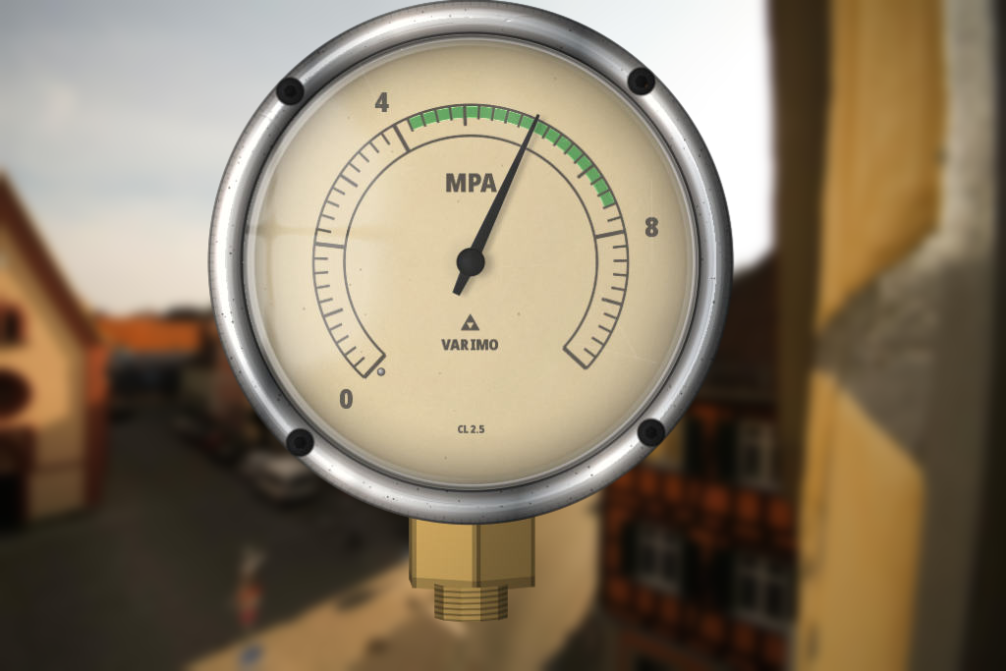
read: 6 MPa
